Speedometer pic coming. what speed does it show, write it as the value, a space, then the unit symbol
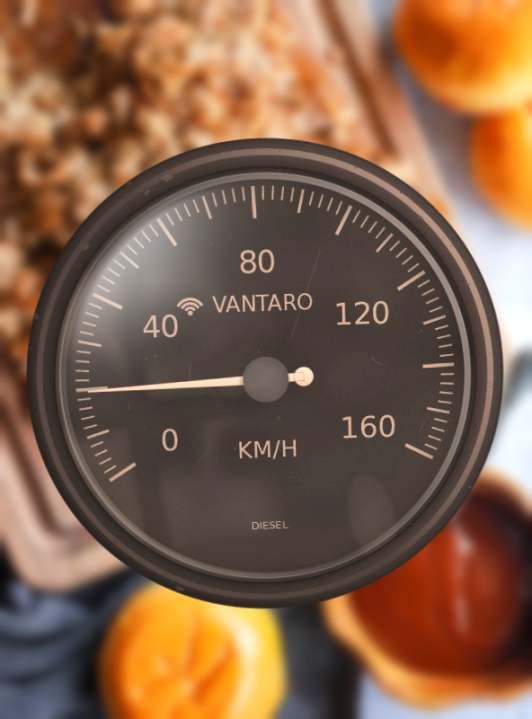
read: 20 km/h
